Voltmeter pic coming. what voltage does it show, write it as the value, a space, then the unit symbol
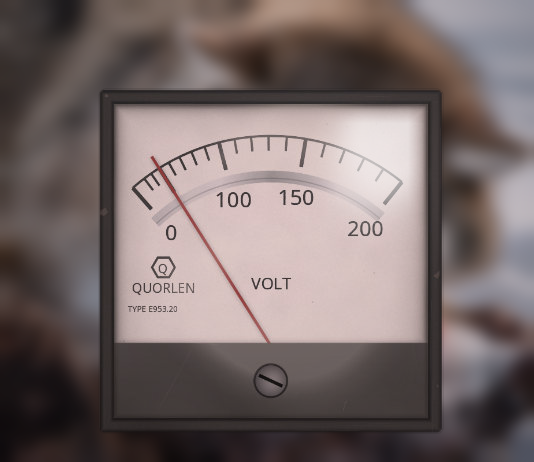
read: 50 V
